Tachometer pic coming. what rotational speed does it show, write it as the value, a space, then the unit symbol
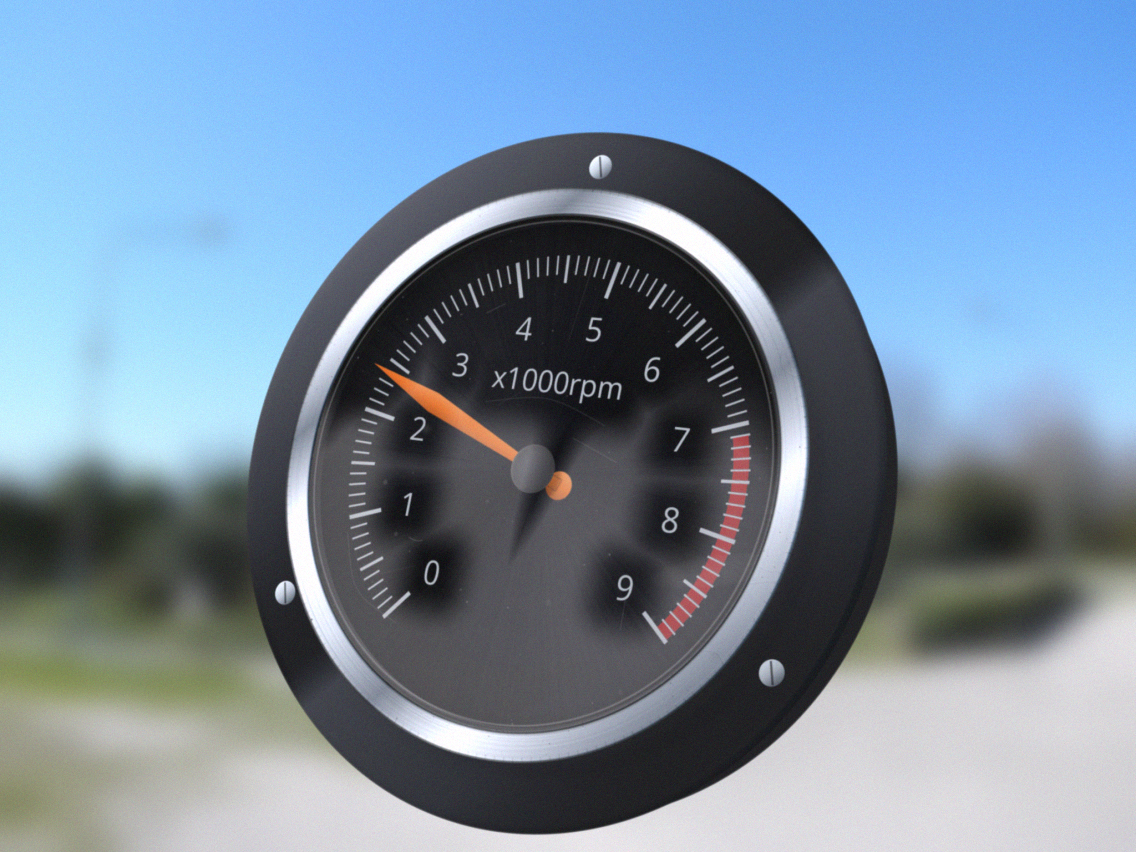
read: 2400 rpm
